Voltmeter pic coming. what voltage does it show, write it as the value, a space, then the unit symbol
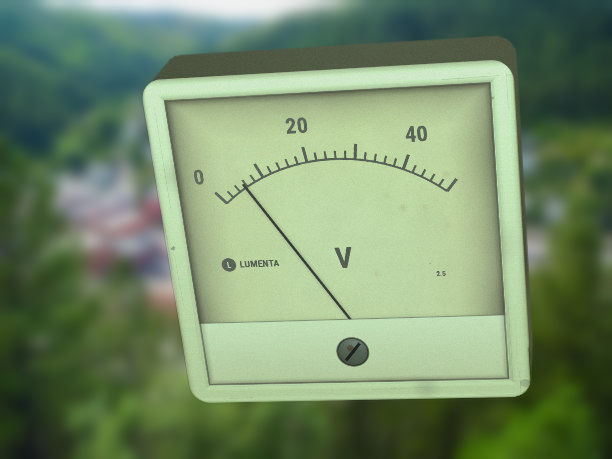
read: 6 V
